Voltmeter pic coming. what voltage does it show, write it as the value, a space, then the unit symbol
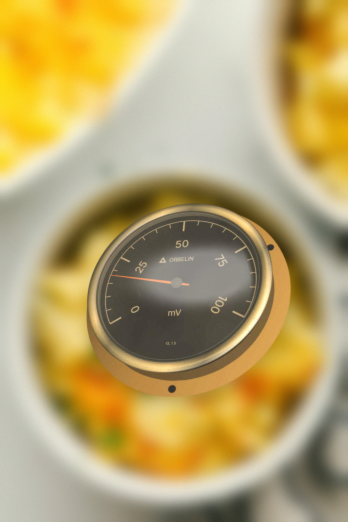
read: 17.5 mV
